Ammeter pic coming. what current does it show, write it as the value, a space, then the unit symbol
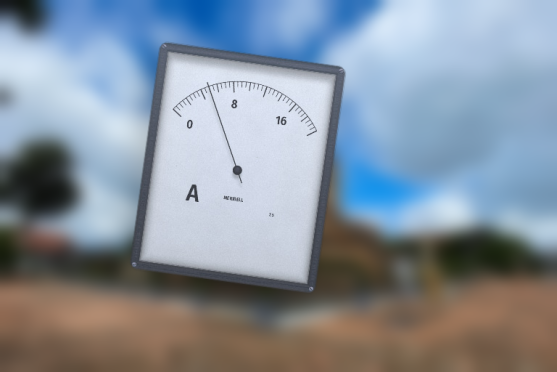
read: 5 A
